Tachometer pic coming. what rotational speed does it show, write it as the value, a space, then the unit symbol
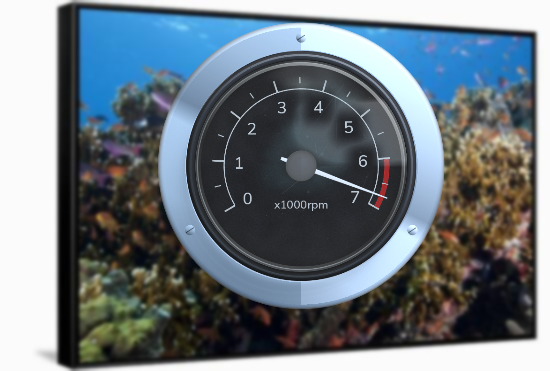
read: 6750 rpm
